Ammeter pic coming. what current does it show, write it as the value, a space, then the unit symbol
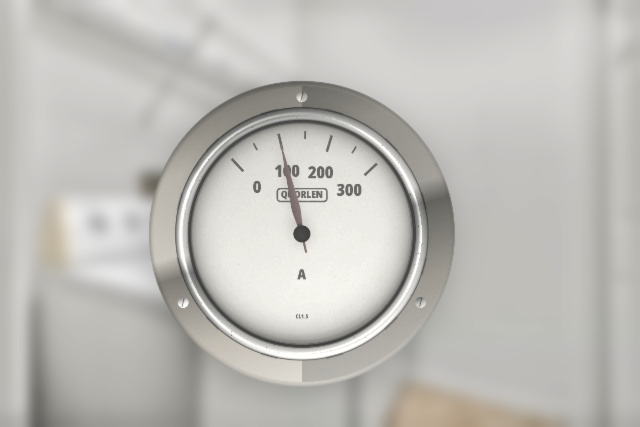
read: 100 A
